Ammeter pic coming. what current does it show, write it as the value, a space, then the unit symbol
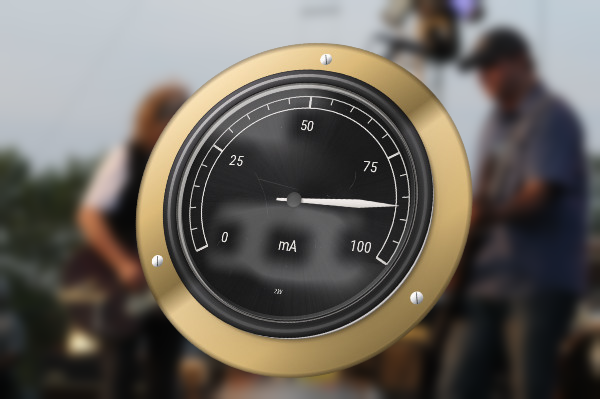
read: 87.5 mA
